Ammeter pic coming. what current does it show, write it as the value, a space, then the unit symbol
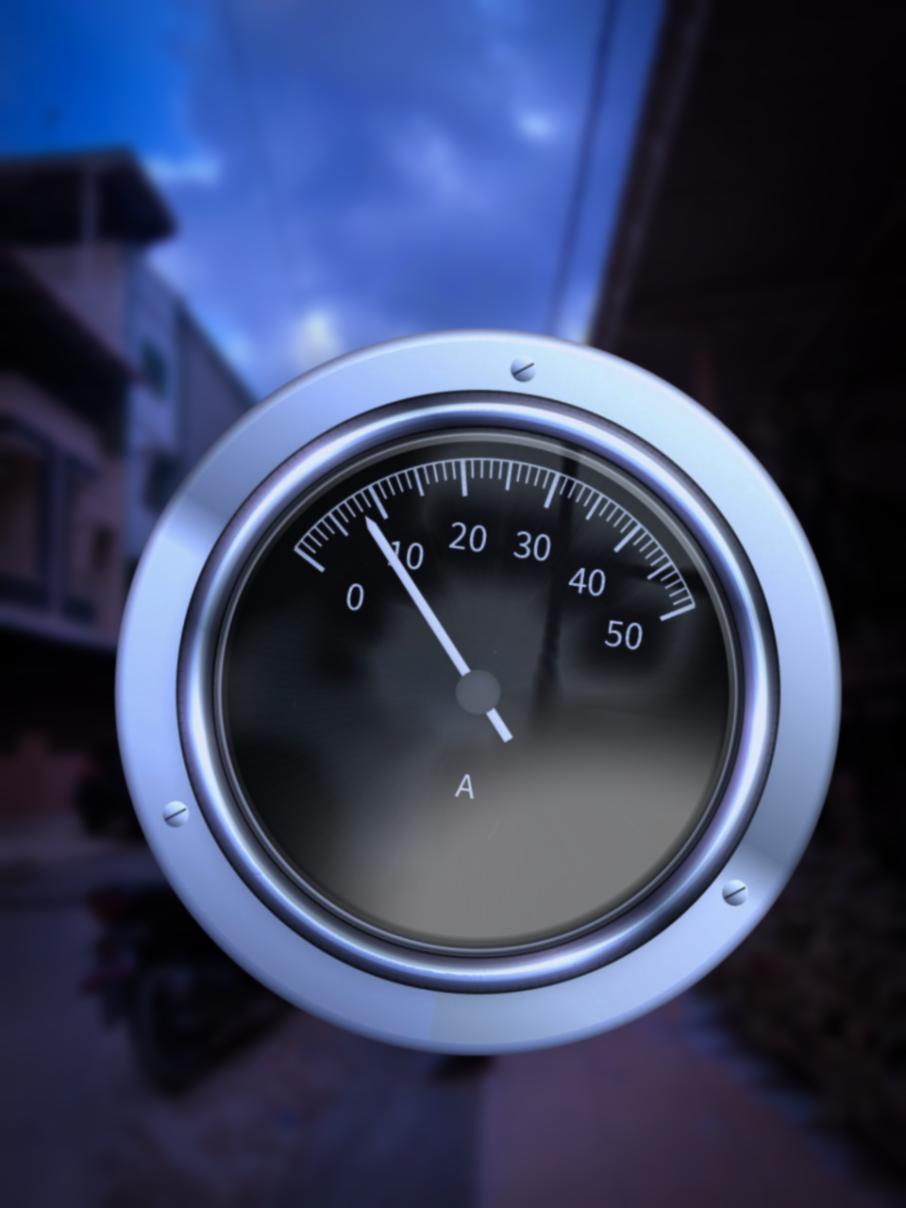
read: 8 A
